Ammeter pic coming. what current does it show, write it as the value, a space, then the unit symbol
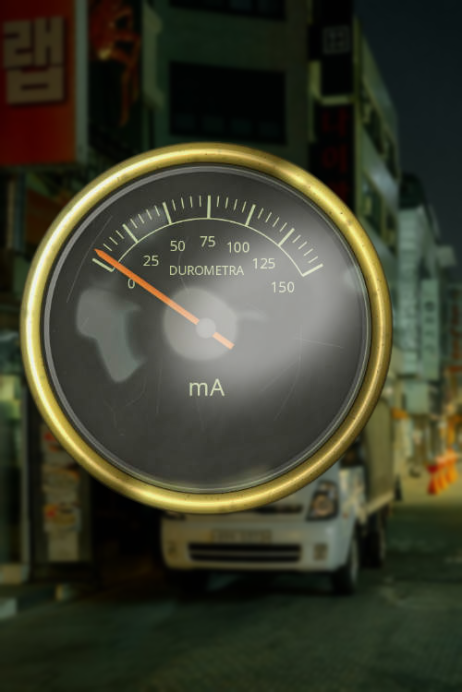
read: 5 mA
